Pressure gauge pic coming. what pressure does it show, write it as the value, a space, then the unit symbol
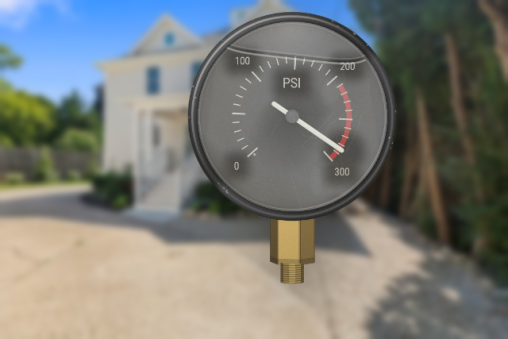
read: 285 psi
